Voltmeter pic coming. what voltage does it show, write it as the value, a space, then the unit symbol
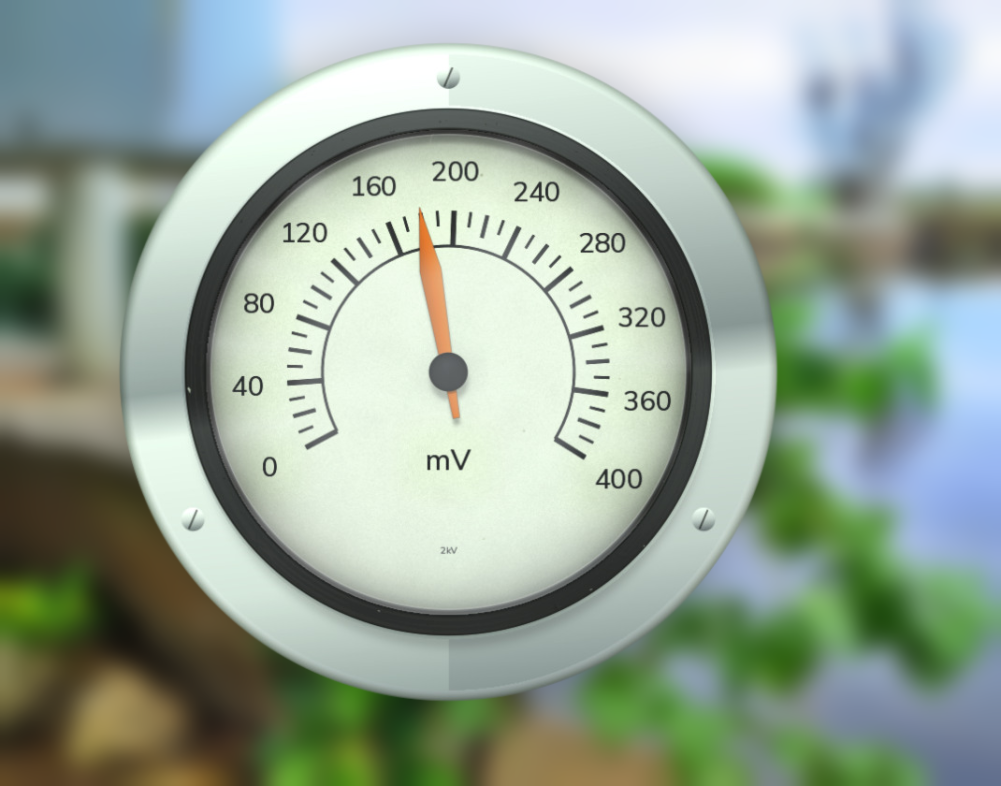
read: 180 mV
